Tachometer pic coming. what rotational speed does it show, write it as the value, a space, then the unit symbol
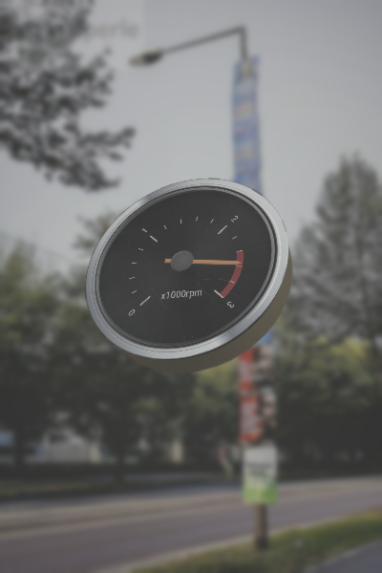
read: 2600 rpm
